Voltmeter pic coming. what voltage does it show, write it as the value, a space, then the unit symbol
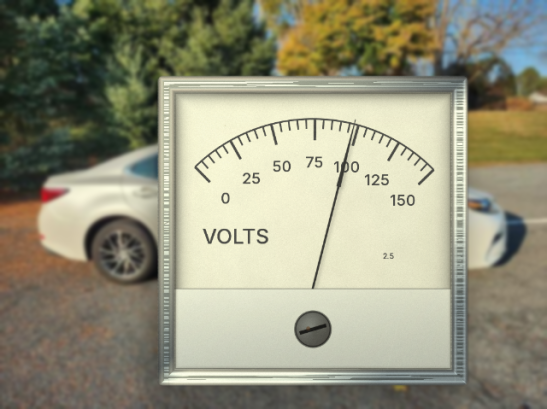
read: 97.5 V
